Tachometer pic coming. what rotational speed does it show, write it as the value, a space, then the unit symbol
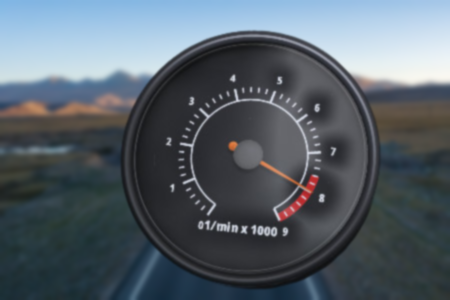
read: 8000 rpm
